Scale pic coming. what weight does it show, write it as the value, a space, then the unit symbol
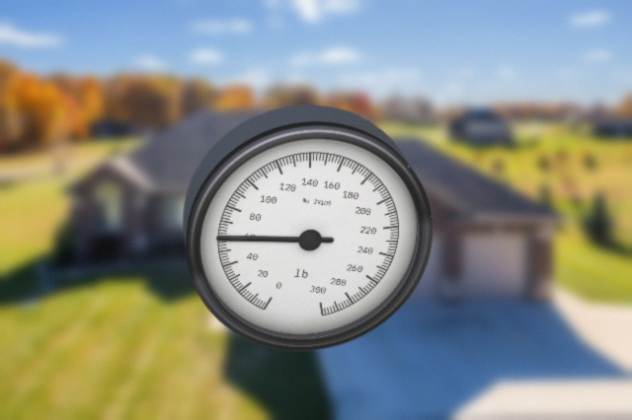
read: 60 lb
